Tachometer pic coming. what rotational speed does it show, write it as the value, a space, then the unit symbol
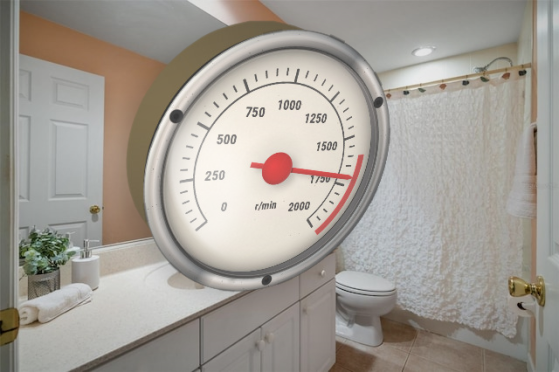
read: 1700 rpm
